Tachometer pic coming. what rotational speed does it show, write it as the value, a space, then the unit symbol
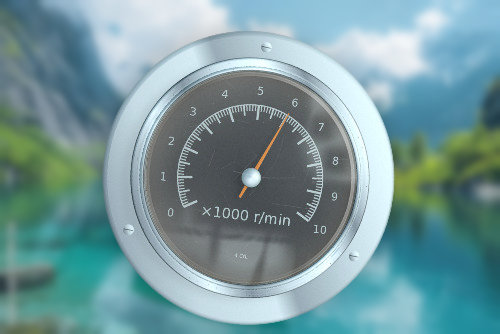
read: 6000 rpm
